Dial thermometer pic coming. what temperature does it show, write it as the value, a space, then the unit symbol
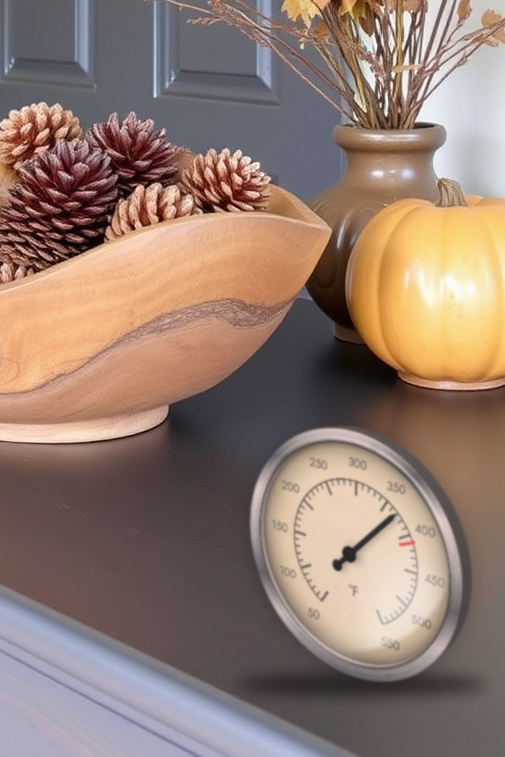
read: 370 °F
